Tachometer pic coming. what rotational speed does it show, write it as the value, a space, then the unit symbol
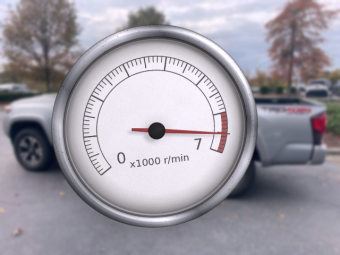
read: 6500 rpm
